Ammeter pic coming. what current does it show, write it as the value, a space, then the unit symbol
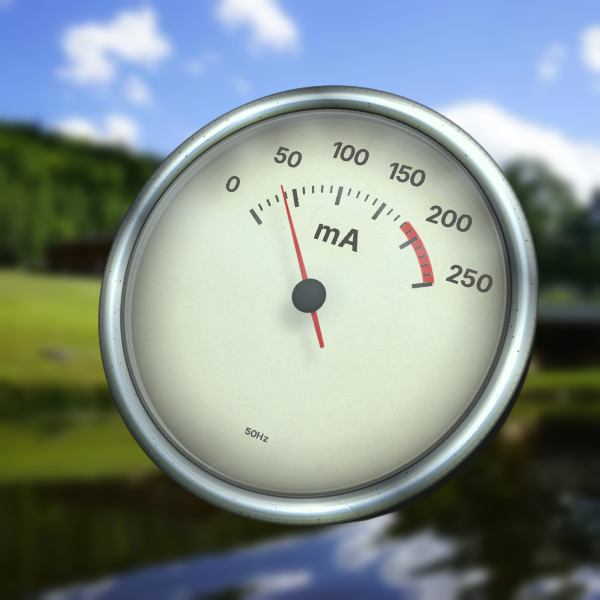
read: 40 mA
